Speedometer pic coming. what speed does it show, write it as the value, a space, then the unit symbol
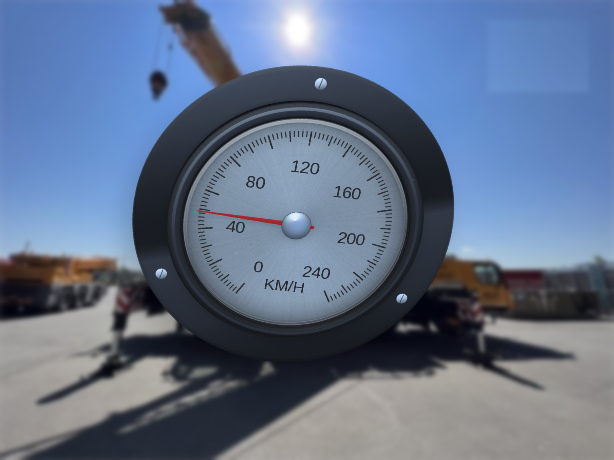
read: 50 km/h
